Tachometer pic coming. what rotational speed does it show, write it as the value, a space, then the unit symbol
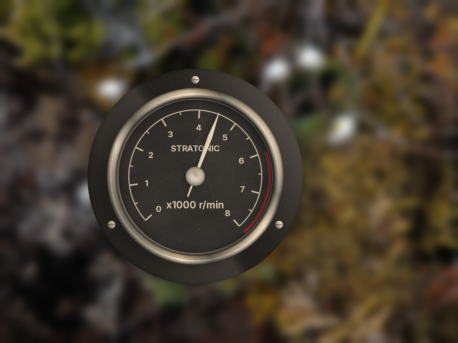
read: 4500 rpm
